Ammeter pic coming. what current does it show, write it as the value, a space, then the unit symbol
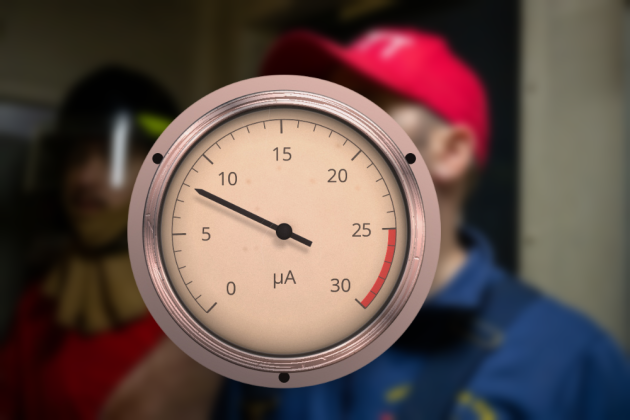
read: 8 µA
